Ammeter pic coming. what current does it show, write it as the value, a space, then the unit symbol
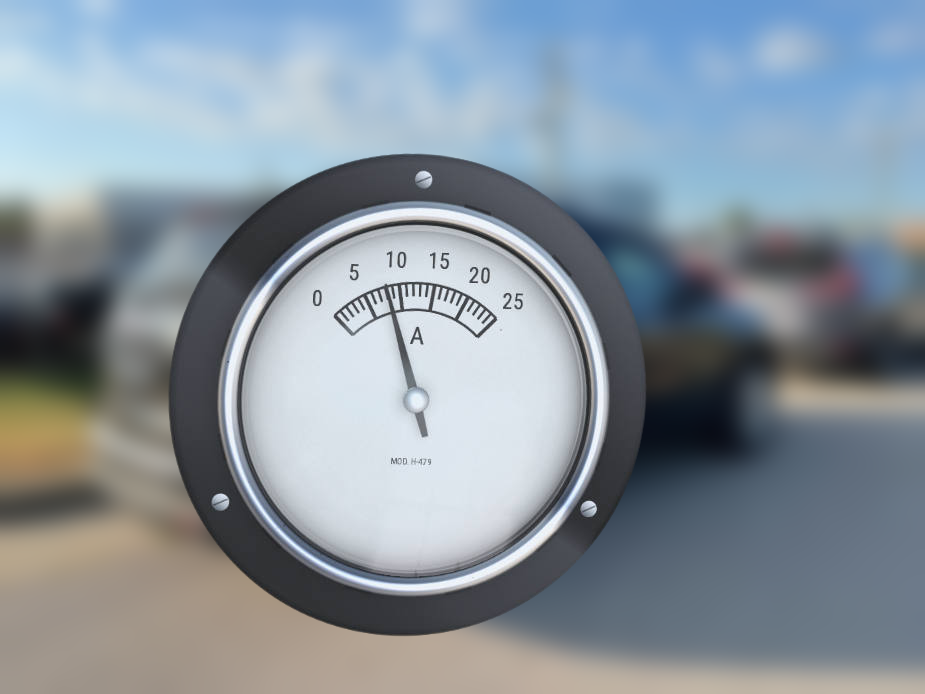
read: 8 A
